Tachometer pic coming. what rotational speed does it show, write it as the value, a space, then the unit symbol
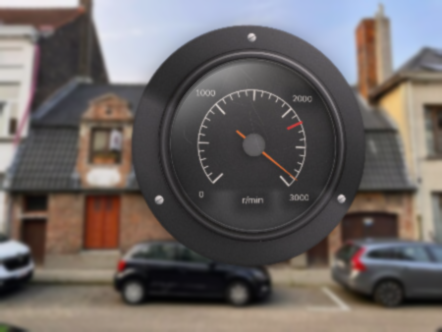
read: 2900 rpm
